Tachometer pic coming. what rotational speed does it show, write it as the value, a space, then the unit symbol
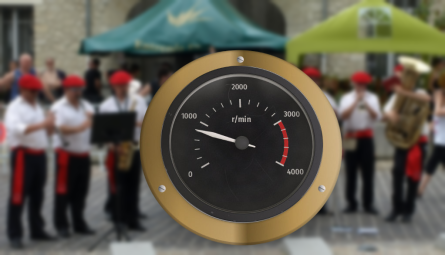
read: 800 rpm
